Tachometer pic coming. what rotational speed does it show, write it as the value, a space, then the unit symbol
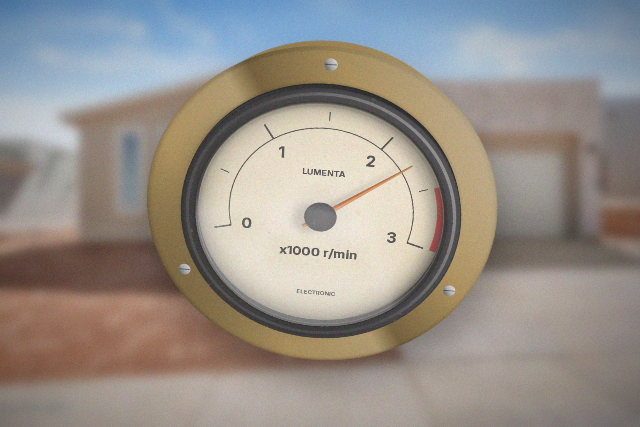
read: 2250 rpm
